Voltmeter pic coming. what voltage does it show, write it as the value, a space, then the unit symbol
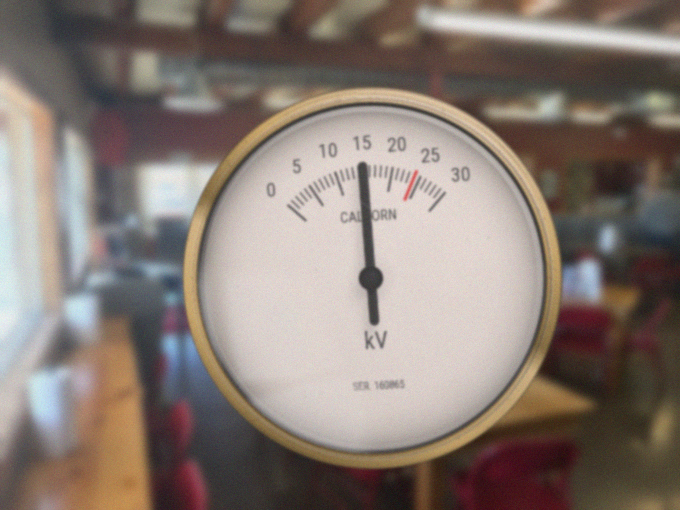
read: 15 kV
